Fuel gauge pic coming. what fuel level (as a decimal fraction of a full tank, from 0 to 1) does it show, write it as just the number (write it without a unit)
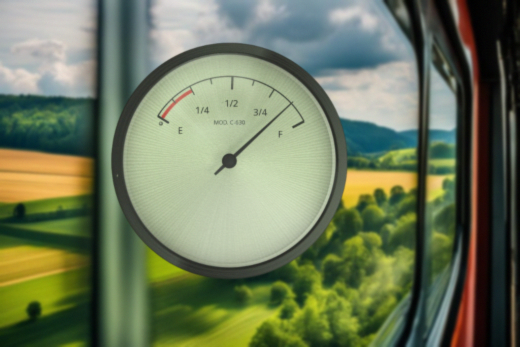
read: 0.875
